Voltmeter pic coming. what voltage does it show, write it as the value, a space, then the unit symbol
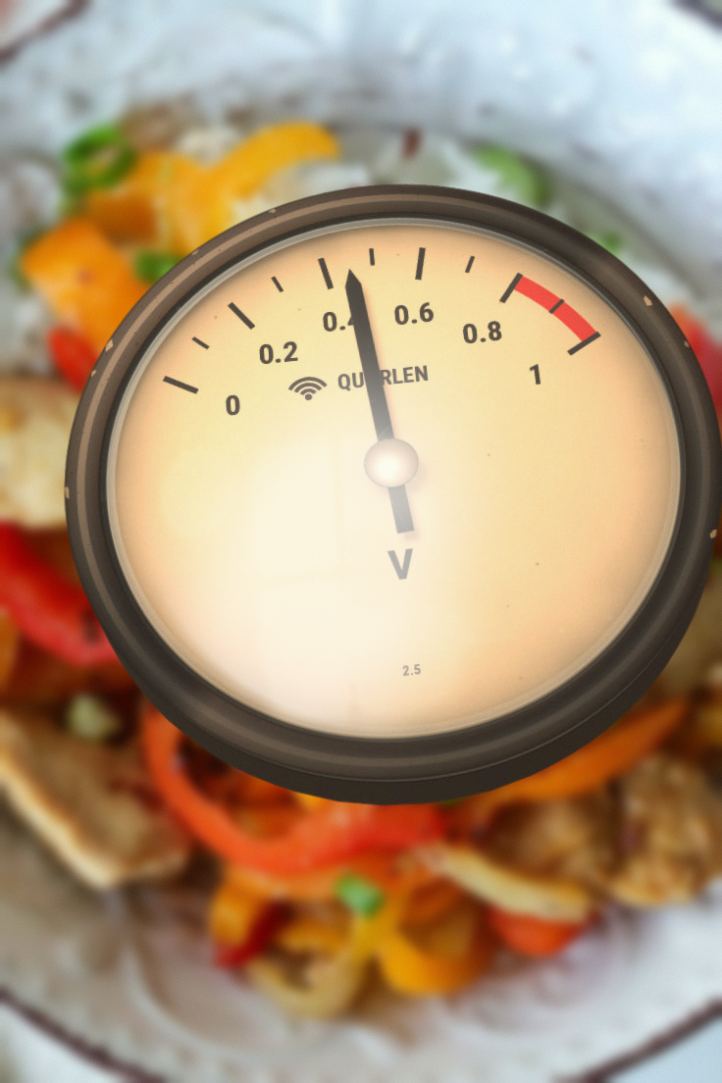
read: 0.45 V
